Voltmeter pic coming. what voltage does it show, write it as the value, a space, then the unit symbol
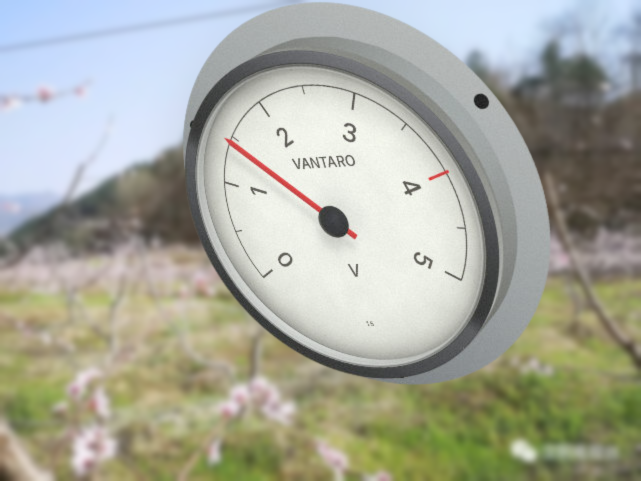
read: 1.5 V
